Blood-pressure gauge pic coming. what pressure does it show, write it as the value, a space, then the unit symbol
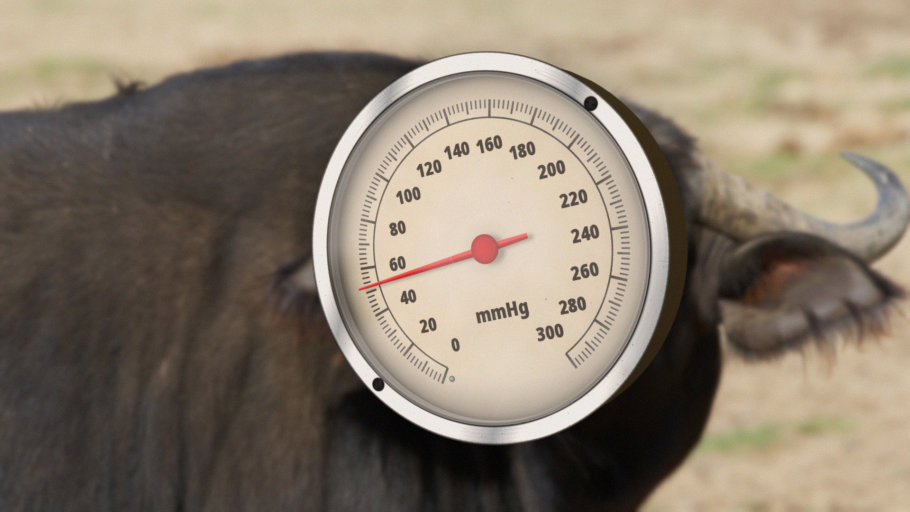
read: 52 mmHg
